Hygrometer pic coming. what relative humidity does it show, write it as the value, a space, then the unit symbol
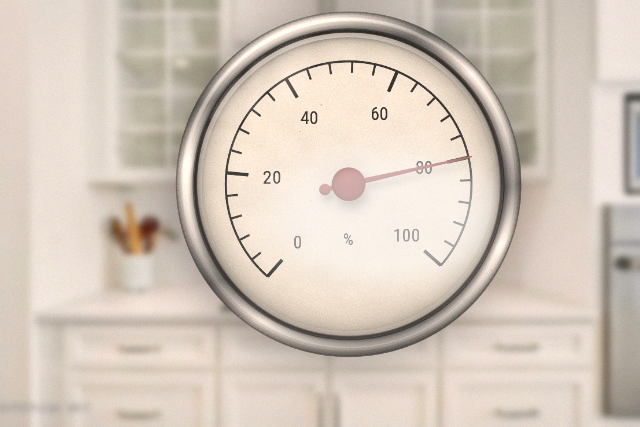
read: 80 %
